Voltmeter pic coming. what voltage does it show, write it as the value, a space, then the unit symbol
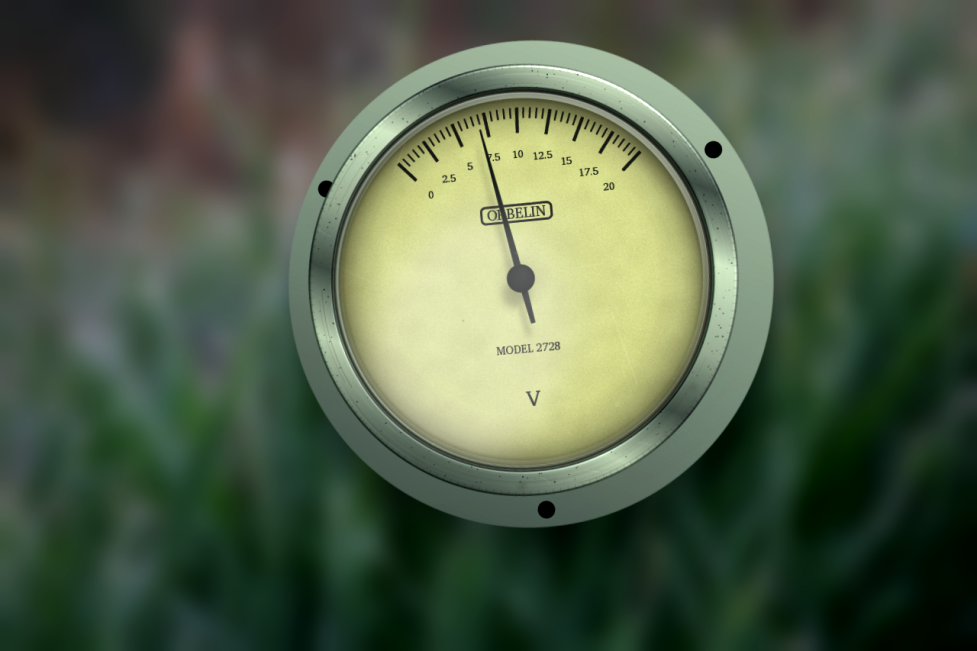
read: 7 V
